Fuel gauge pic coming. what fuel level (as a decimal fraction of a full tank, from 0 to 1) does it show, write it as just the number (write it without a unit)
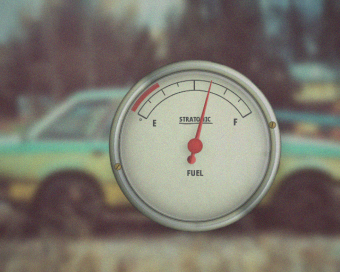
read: 0.625
